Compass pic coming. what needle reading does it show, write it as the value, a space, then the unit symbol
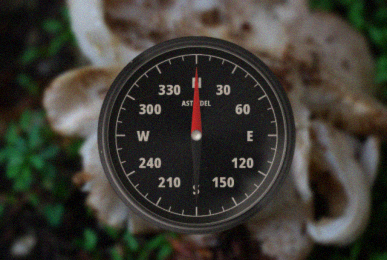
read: 0 °
